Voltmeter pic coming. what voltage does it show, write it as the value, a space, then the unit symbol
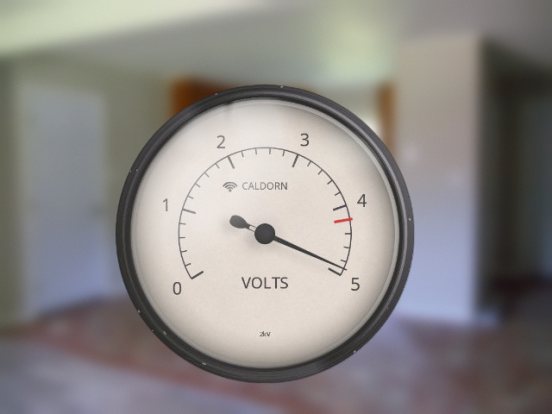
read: 4.9 V
